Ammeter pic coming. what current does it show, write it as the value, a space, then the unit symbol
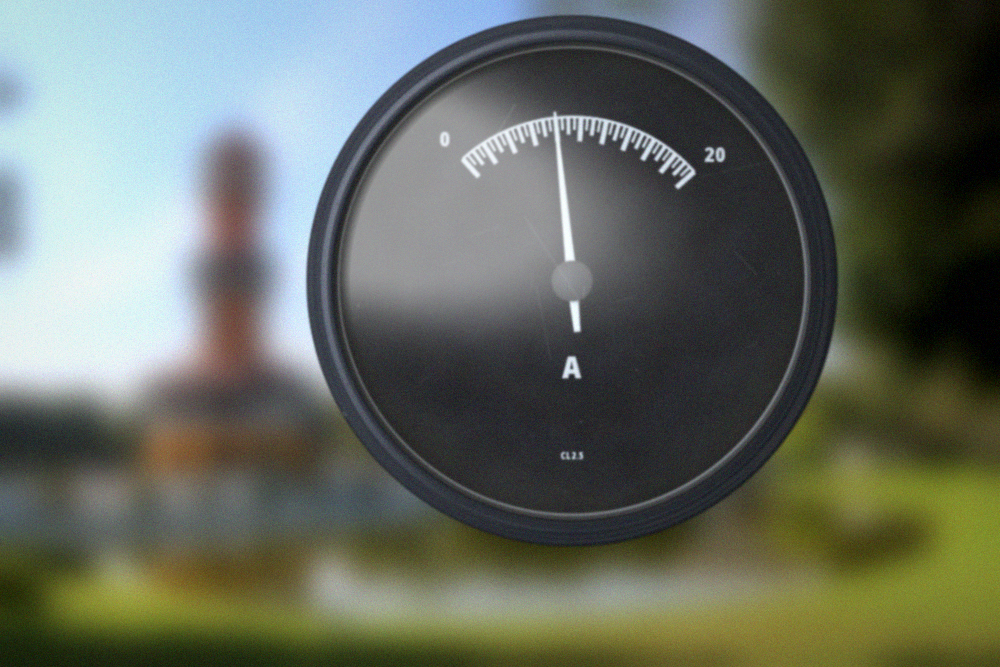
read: 8 A
